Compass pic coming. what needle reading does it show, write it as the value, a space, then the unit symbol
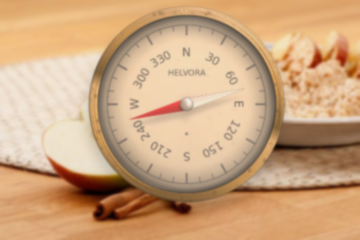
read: 255 °
